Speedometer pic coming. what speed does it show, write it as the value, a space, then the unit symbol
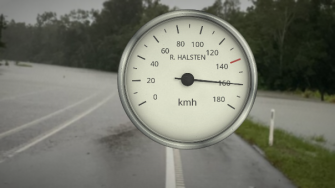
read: 160 km/h
